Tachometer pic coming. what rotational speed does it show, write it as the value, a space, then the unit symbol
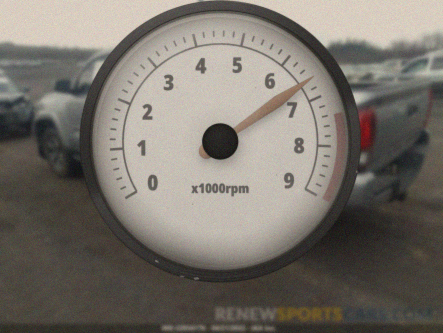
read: 6600 rpm
